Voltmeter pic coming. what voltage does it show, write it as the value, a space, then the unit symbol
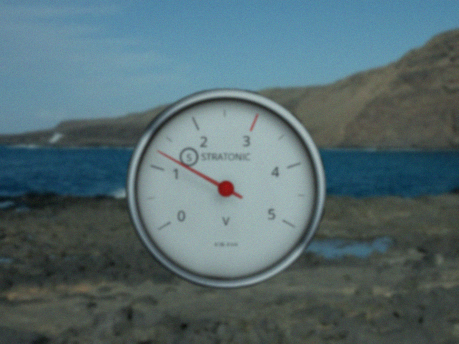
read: 1.25 V
